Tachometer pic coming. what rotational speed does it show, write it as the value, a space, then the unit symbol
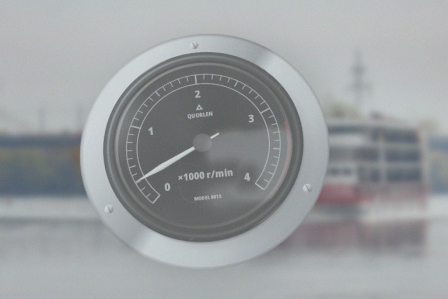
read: 300 rpm
